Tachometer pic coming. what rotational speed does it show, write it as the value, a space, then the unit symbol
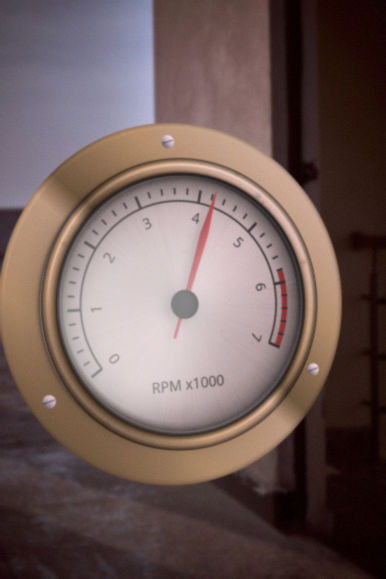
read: 4200 rpm
